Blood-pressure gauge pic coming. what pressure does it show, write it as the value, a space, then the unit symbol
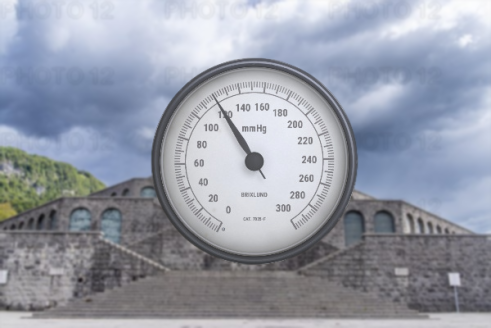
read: 120 mmHg
